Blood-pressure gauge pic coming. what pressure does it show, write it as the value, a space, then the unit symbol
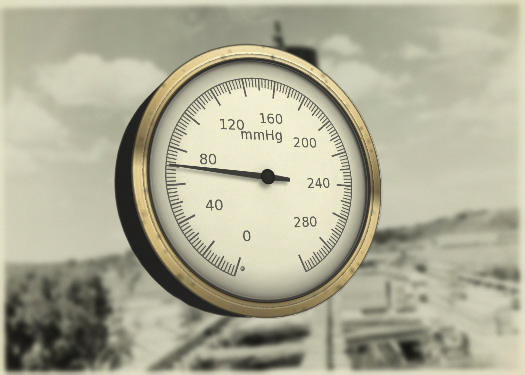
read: 70 mmHg
